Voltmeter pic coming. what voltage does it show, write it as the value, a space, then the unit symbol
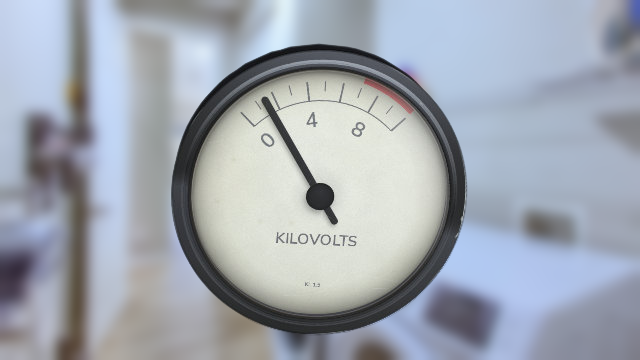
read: 1.5 kV
